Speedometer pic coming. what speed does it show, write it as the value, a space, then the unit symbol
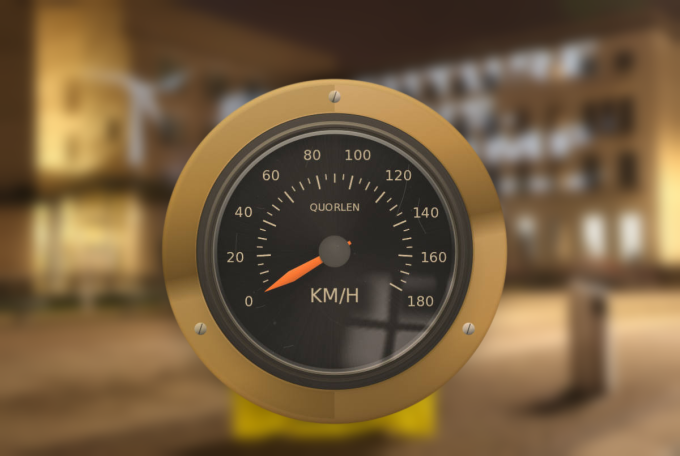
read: 0 km/h
